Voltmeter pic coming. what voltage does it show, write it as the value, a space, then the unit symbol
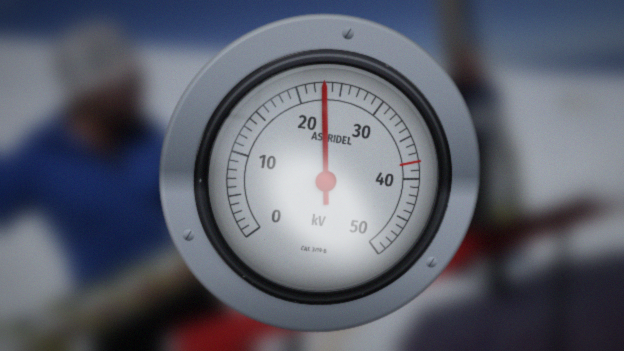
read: 23 kV
